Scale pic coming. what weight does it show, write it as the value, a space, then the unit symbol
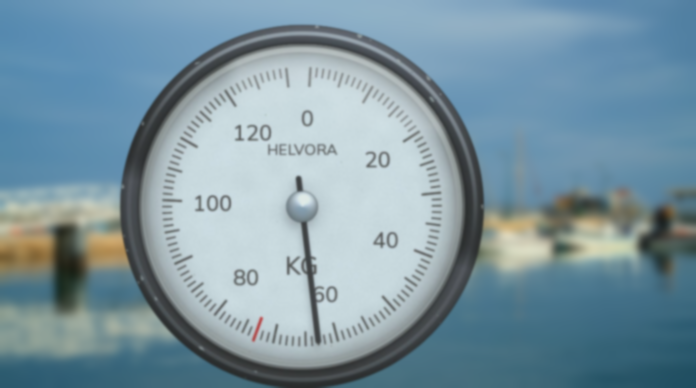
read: 63 kg
